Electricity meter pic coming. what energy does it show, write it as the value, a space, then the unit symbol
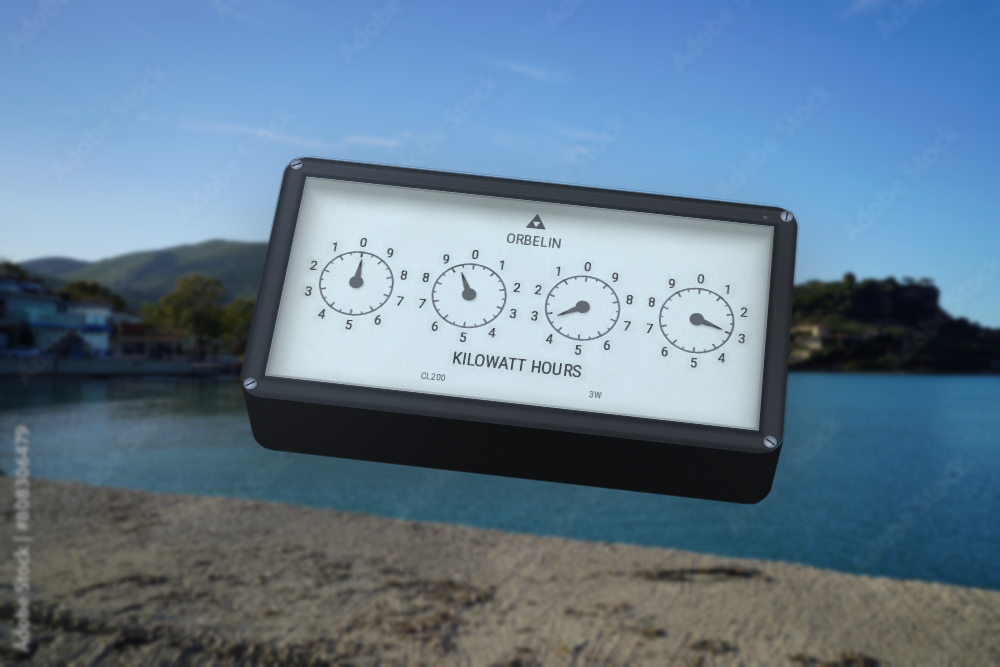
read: 9933 kWh
